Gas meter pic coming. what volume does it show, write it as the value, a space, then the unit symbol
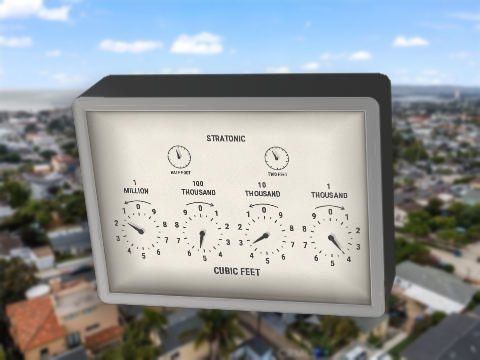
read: 153400 ft³
